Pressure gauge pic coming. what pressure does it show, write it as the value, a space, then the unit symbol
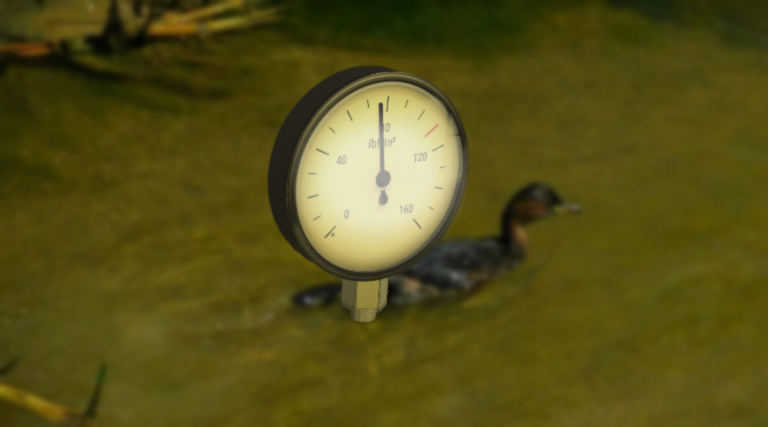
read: 75 psi
